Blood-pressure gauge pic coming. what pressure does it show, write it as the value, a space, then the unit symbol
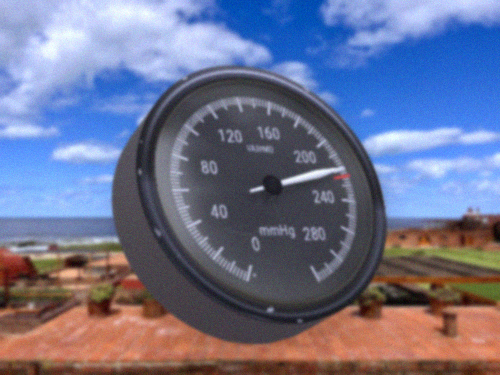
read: 220 mmHg
